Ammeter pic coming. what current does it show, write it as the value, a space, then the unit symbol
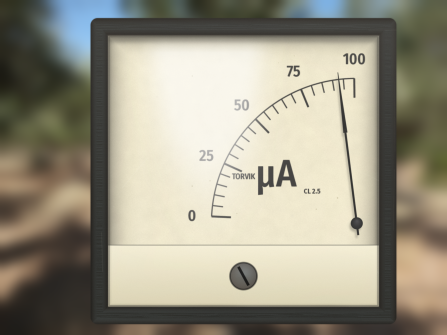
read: 92.5 µA
